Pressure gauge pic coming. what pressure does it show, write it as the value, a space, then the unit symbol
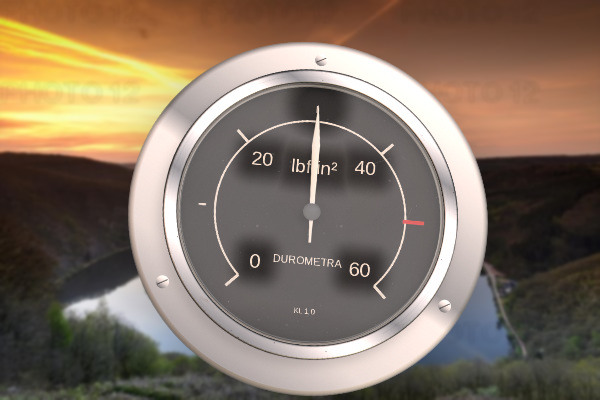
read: 30 psi
